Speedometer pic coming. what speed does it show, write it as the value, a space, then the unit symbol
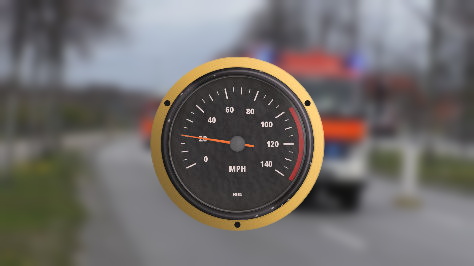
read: 20 mph
